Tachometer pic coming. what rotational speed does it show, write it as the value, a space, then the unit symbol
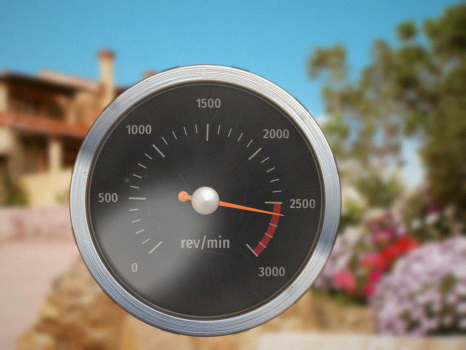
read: 2600 rpm
